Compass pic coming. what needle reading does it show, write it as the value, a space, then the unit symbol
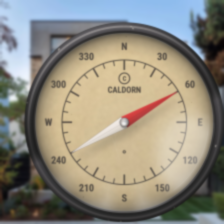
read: 60 °
